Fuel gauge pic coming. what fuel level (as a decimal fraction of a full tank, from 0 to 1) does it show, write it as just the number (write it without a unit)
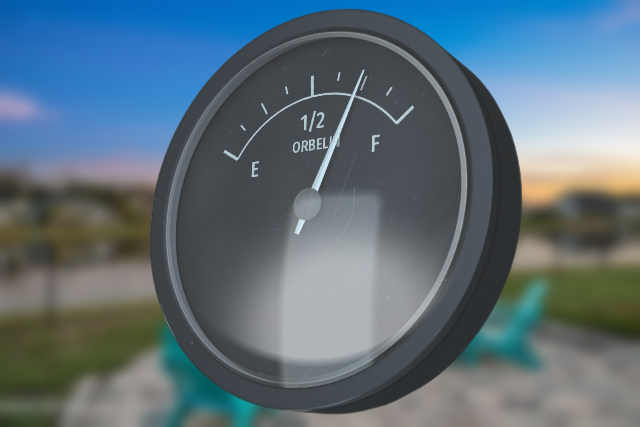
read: 0.75
